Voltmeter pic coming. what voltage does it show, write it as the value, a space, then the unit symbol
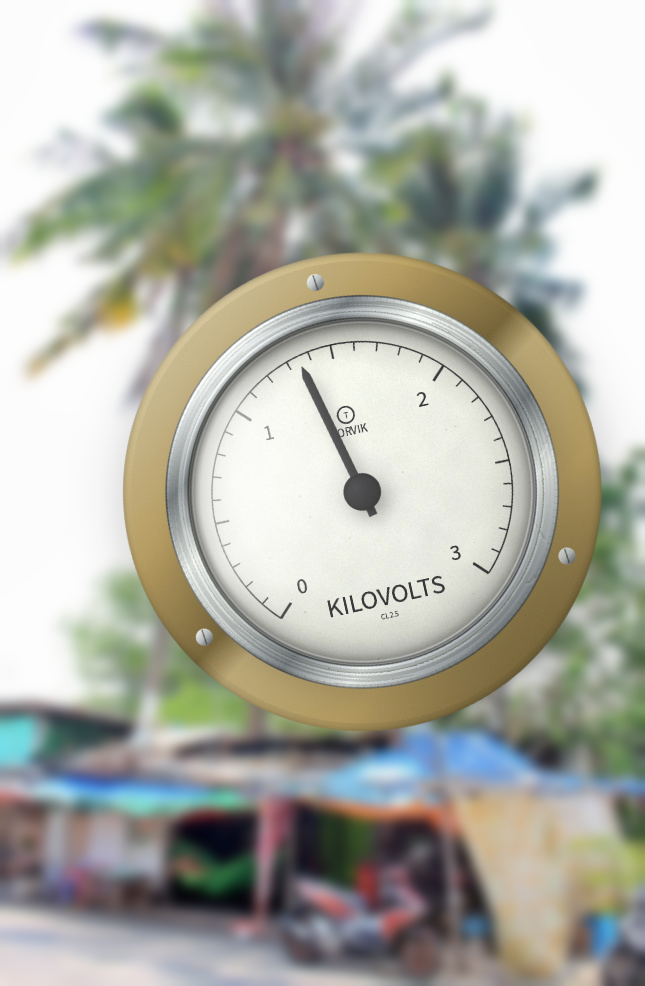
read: 1.35 kV
